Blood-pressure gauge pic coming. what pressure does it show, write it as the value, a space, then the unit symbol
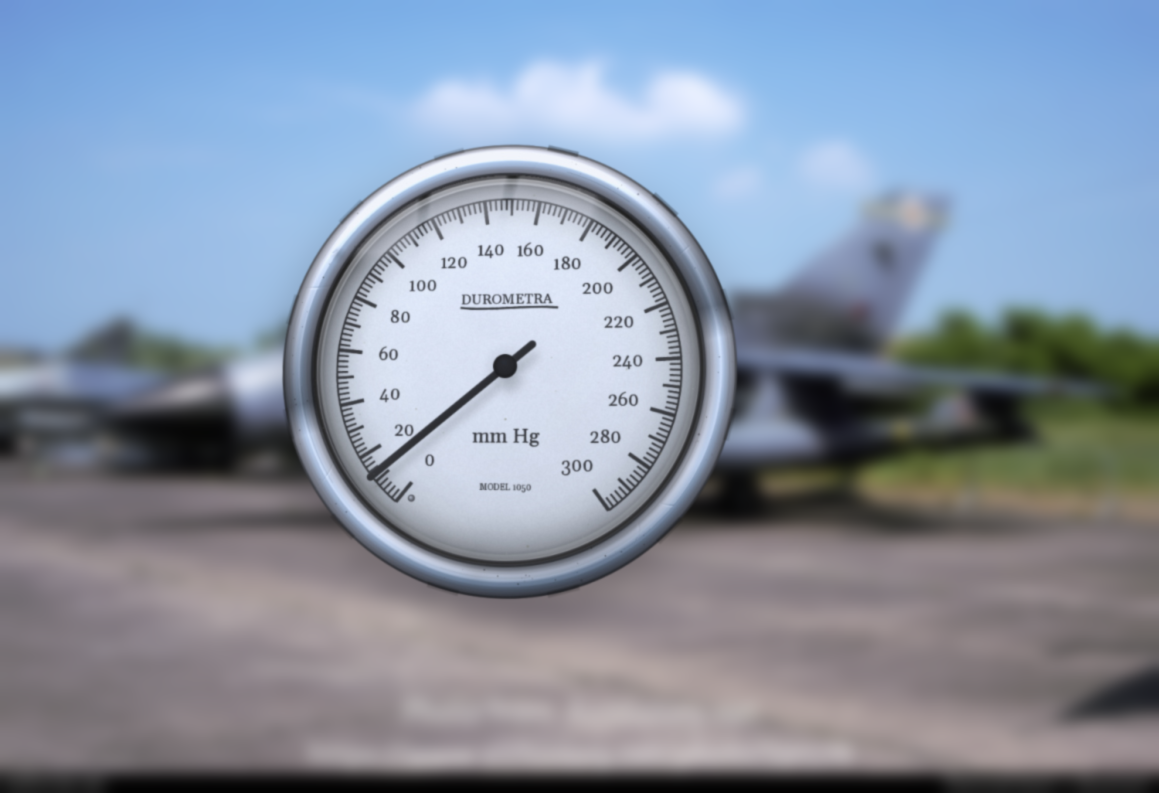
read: 12 mmHg
